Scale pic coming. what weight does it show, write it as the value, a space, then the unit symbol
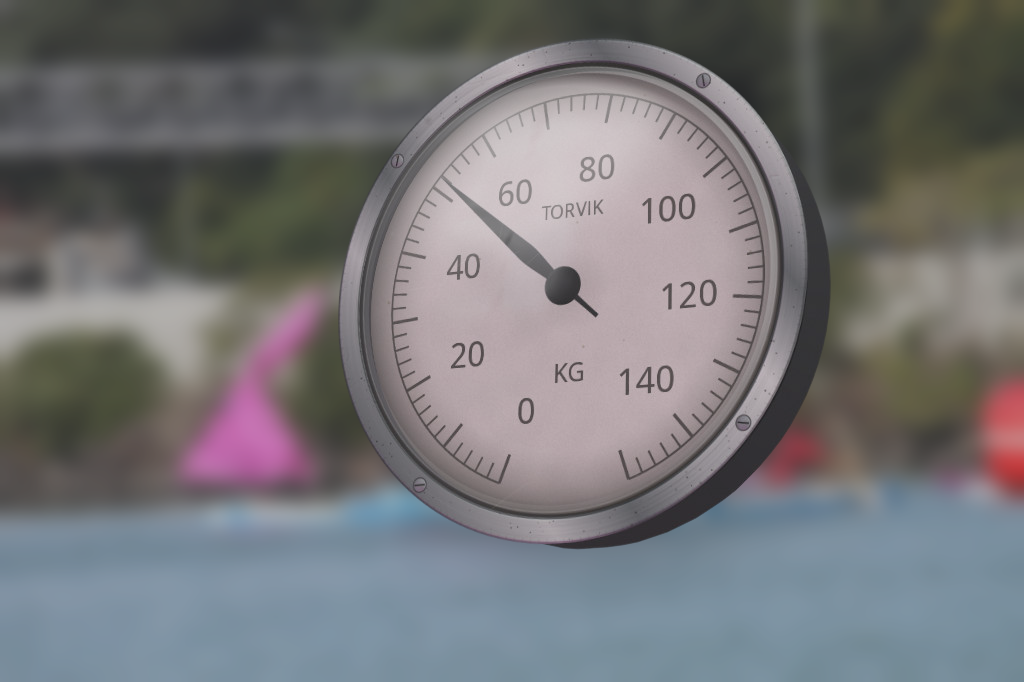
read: 52 kg
